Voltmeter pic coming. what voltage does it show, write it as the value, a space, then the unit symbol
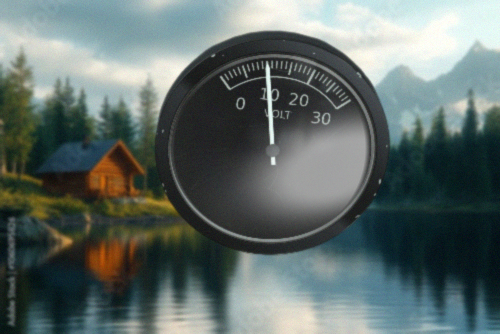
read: 10 V
